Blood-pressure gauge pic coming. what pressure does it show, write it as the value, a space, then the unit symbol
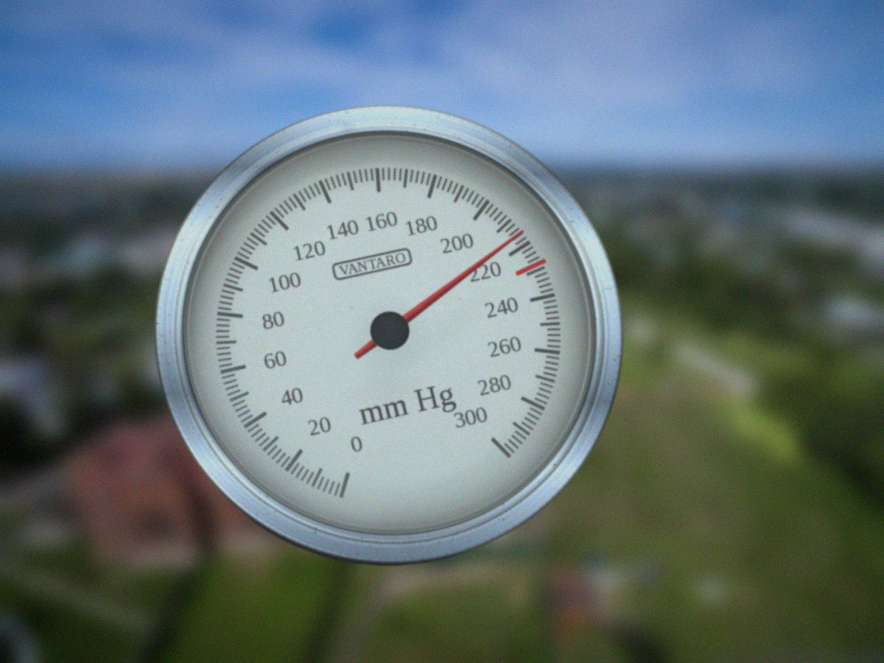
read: 216 mmHg
